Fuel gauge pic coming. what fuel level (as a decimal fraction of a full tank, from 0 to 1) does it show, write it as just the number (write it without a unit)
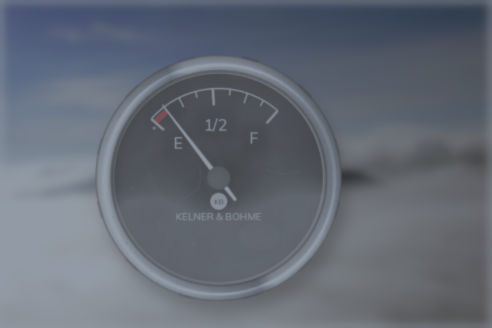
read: 0.125
